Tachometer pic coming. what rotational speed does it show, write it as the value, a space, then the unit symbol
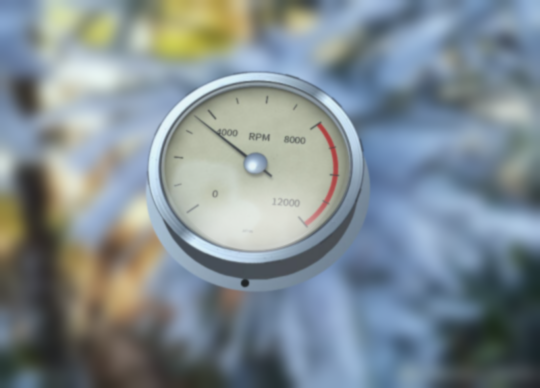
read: 3500 rpm
